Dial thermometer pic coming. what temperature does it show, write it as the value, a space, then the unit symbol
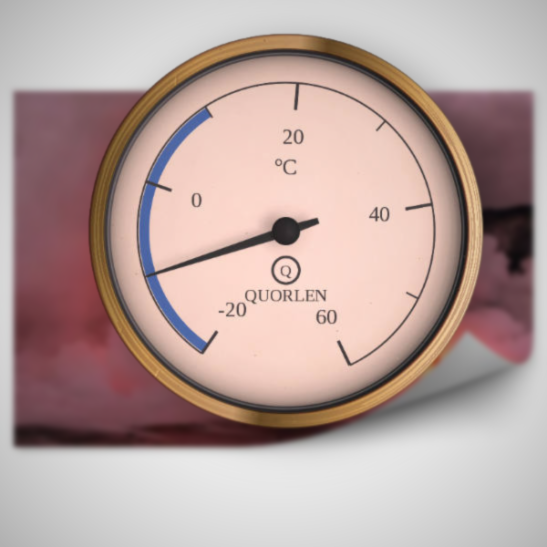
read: -10 °C
